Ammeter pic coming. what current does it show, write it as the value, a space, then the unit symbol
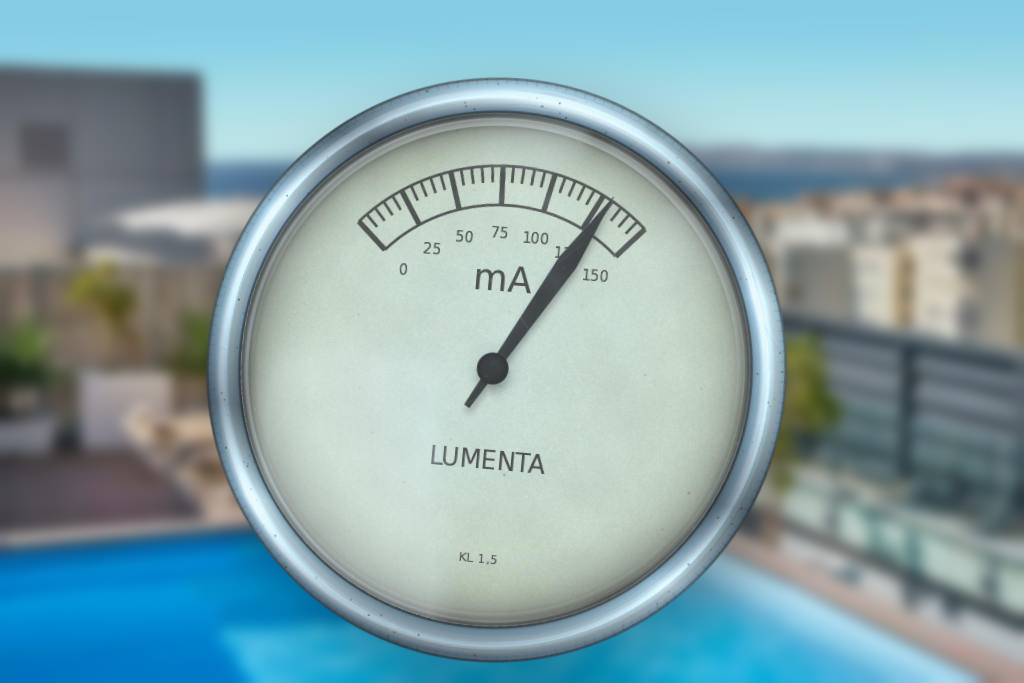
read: 130 mA
